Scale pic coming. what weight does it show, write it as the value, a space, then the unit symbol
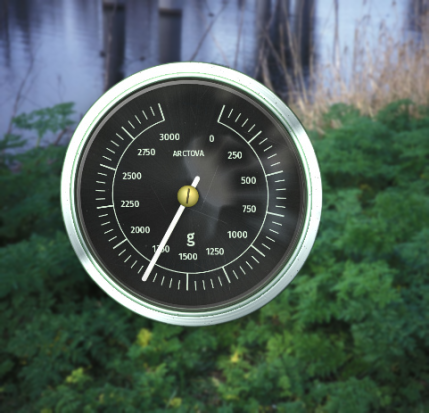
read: 1750 g
